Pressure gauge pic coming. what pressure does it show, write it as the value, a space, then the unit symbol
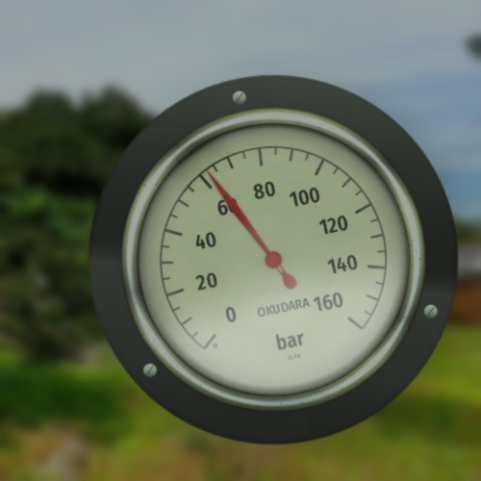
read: 62.5 bar
